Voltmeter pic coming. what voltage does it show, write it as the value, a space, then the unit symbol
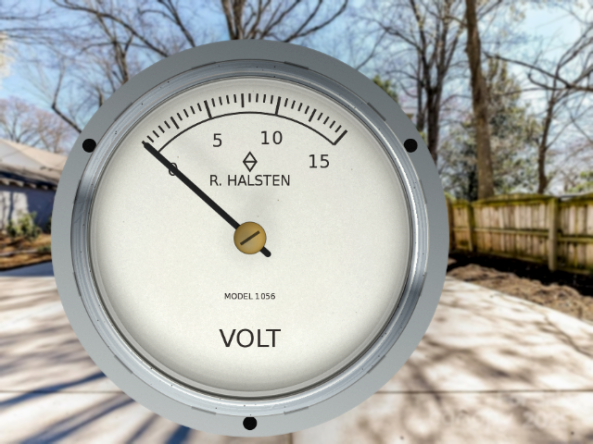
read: 0 V
